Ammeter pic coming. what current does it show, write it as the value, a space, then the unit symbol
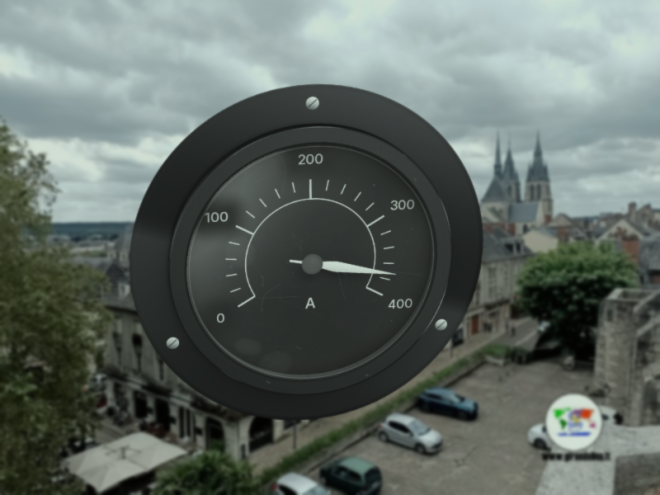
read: 370 A
